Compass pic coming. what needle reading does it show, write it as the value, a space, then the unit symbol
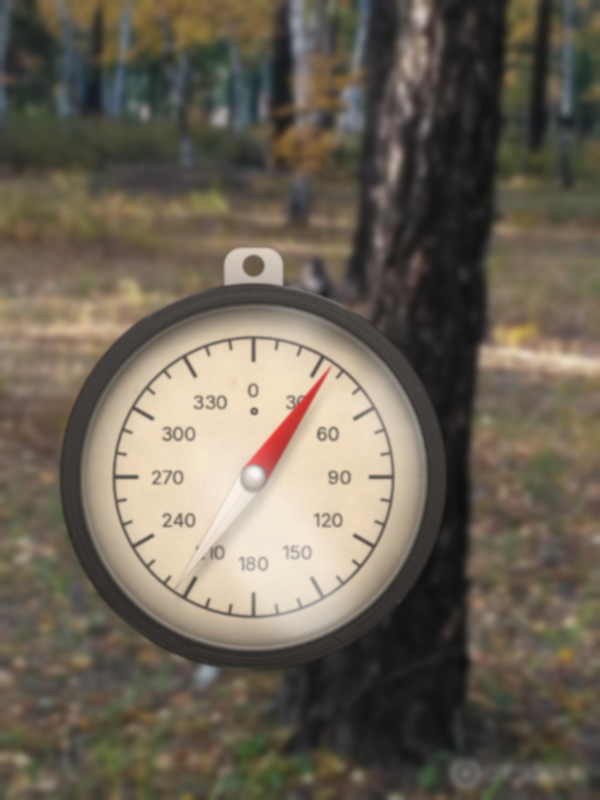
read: 35 °
